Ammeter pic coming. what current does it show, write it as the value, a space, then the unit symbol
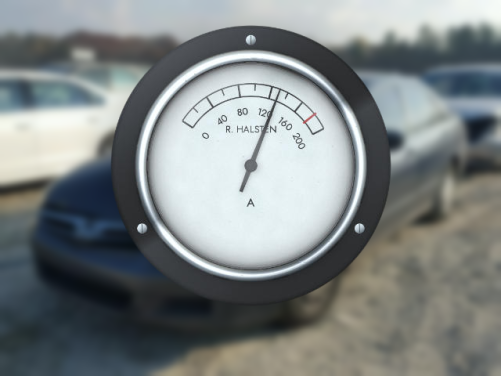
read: 130 A
